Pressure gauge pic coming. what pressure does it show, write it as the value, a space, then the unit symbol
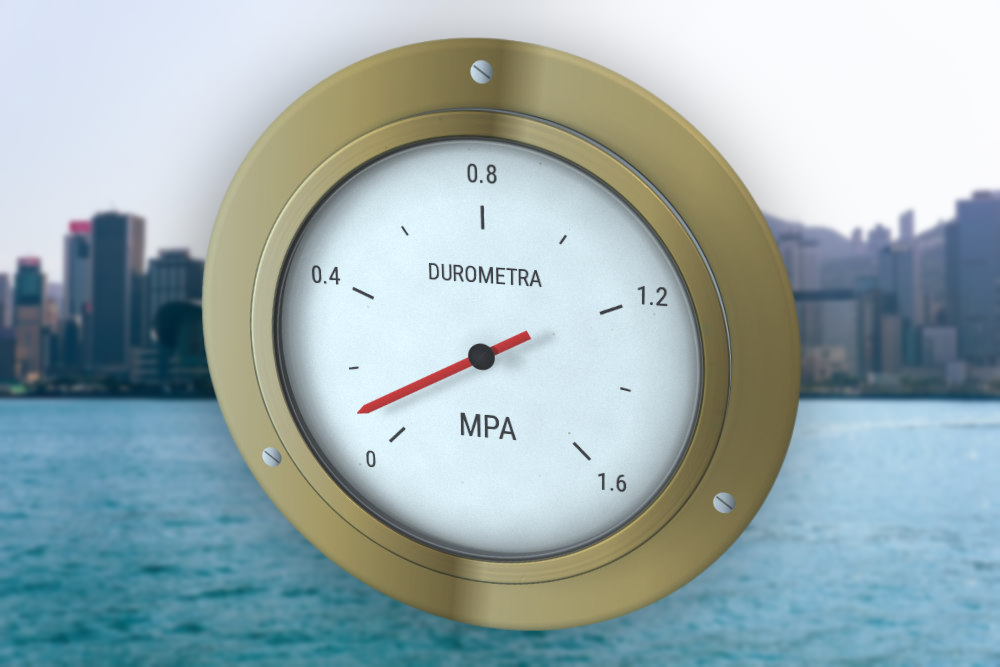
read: 0.1 MPa
